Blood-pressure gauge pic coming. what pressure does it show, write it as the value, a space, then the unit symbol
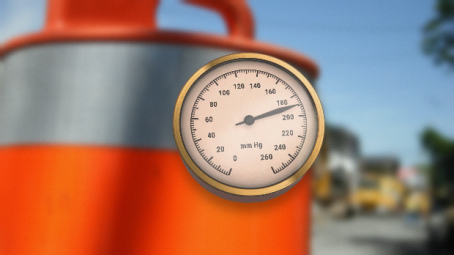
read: 190 mmHg
